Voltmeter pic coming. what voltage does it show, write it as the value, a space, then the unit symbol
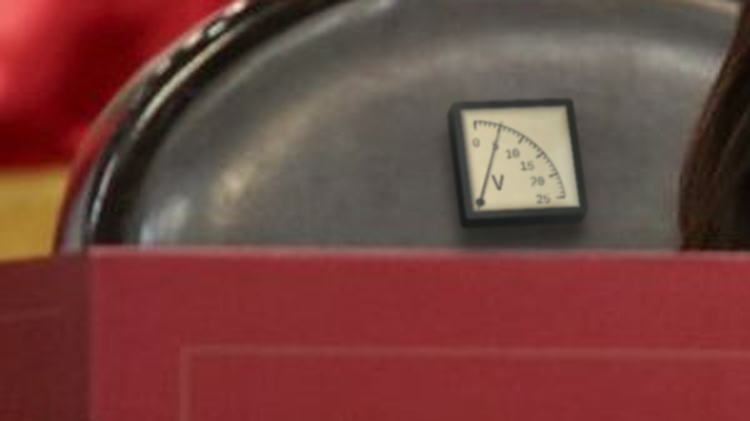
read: 5 V
